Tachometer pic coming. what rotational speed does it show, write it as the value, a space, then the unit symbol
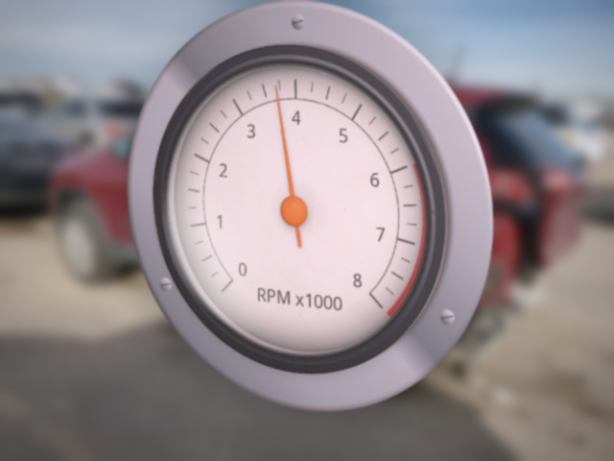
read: 3750 rpm
